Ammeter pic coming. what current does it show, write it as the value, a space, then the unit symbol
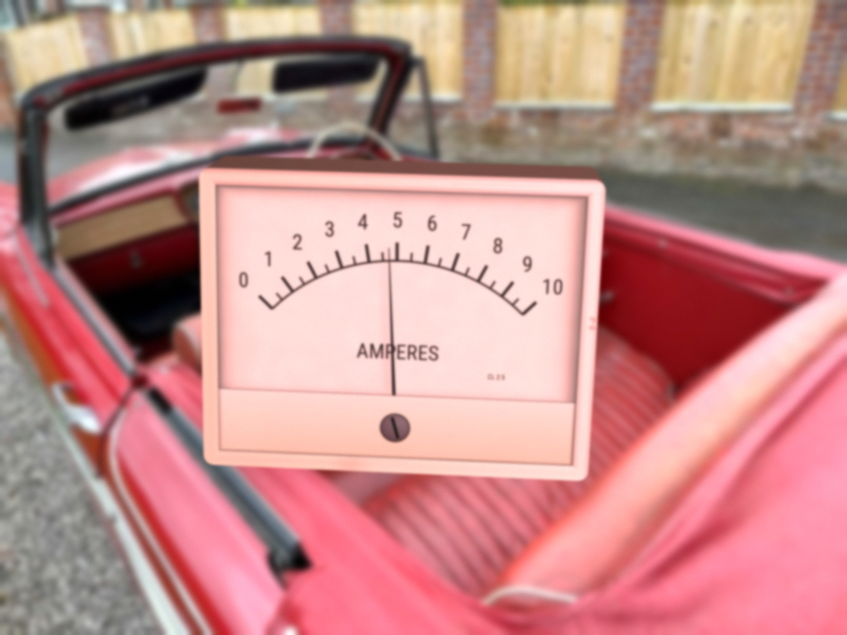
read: 4.75 A
